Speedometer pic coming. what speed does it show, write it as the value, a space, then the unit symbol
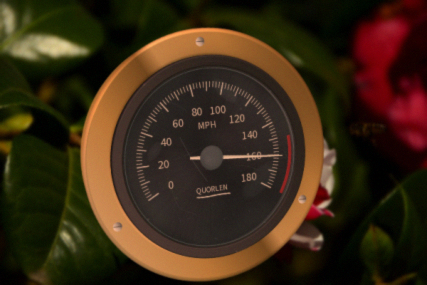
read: 160 mph
